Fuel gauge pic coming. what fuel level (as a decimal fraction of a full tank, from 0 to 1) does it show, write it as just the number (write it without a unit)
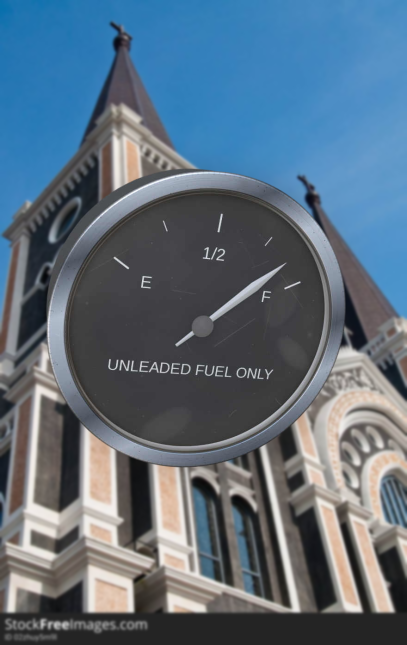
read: 0.875
